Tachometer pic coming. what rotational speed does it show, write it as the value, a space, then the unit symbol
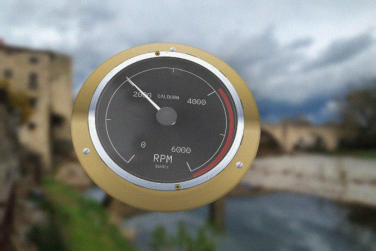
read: 2000 rpm
